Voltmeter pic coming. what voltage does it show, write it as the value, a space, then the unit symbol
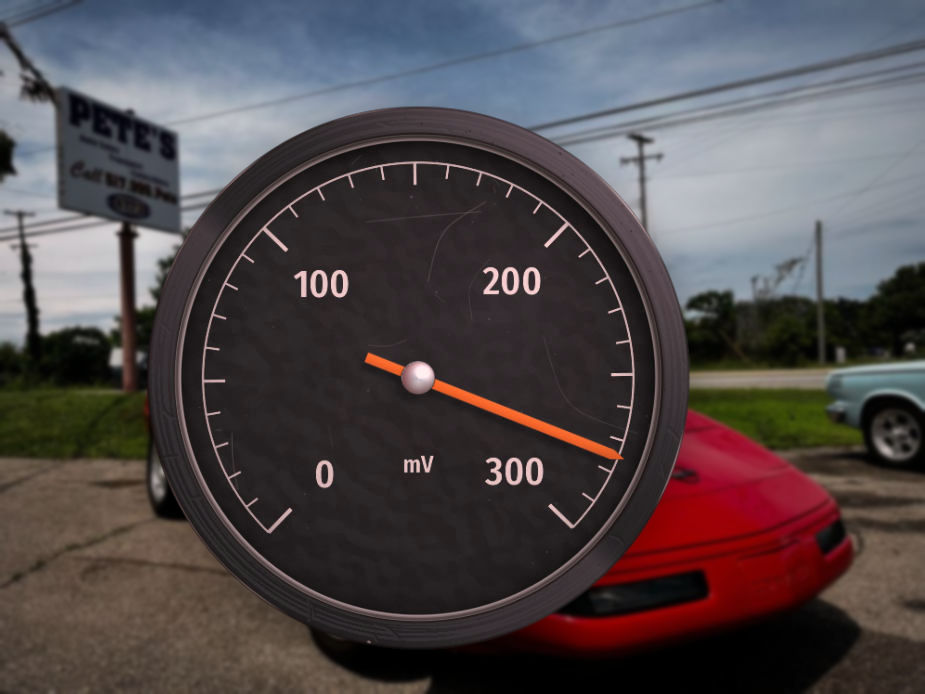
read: 275 mV
